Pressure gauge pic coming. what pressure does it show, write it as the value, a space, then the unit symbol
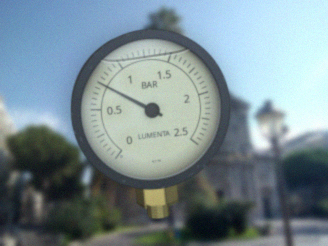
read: 0.75 bar
